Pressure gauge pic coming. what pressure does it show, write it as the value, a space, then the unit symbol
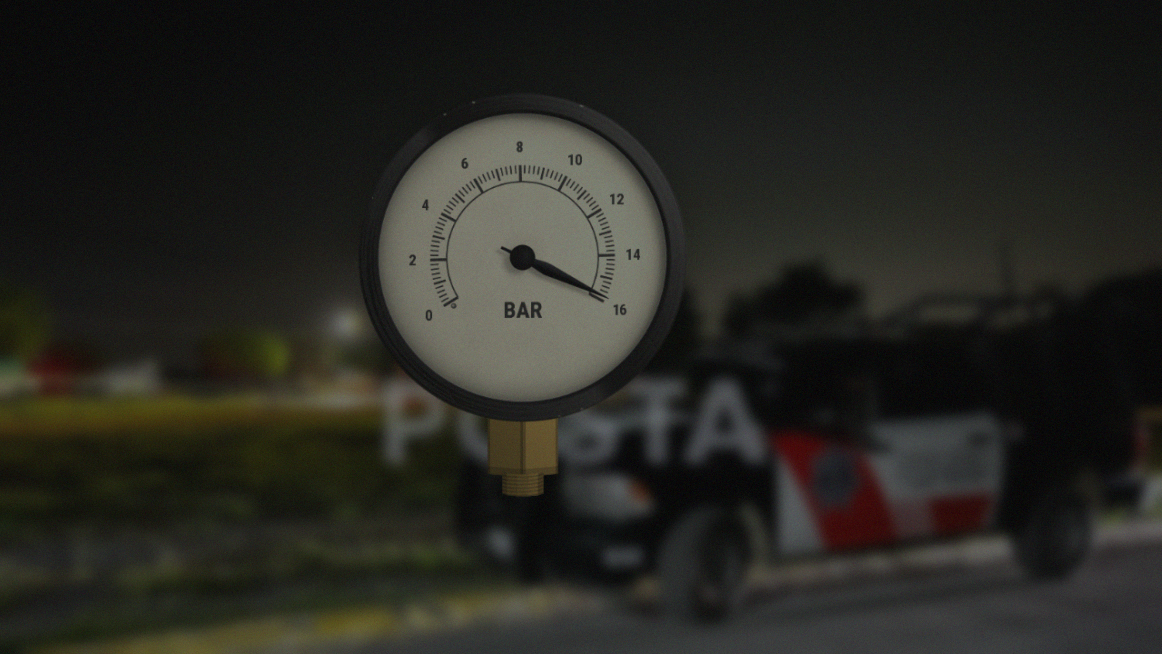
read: 15.8 bar
